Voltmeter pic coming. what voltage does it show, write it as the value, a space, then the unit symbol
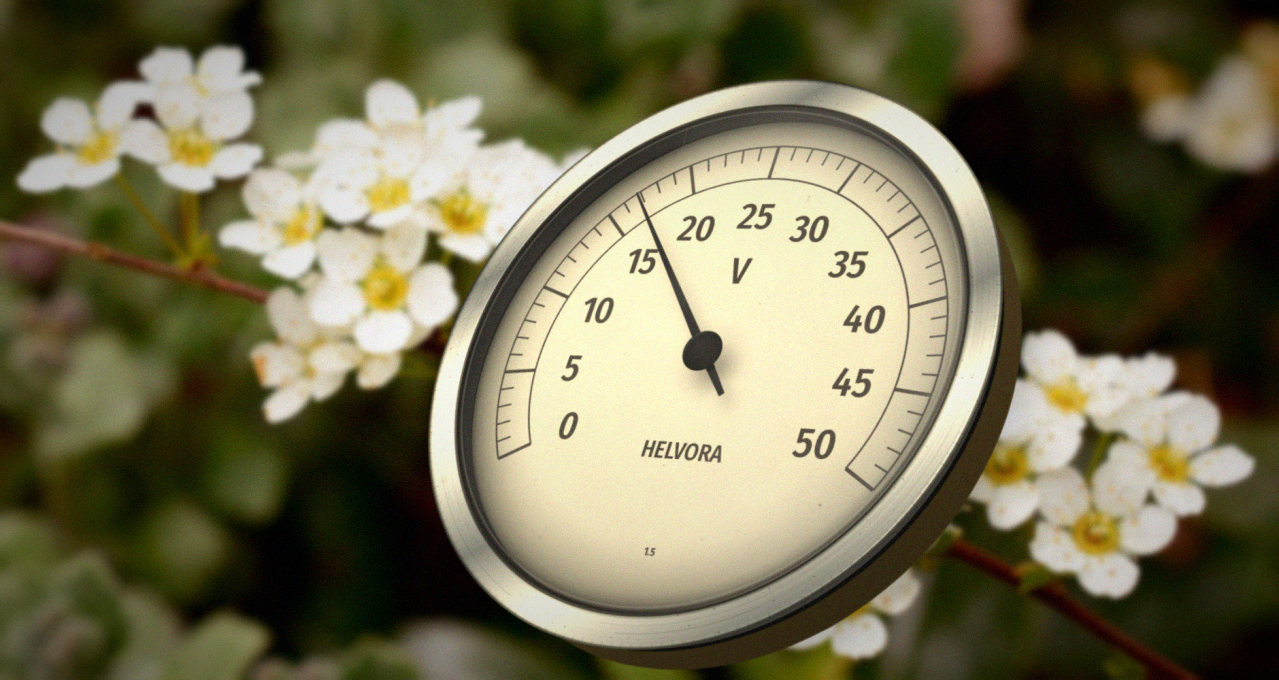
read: 17 V
